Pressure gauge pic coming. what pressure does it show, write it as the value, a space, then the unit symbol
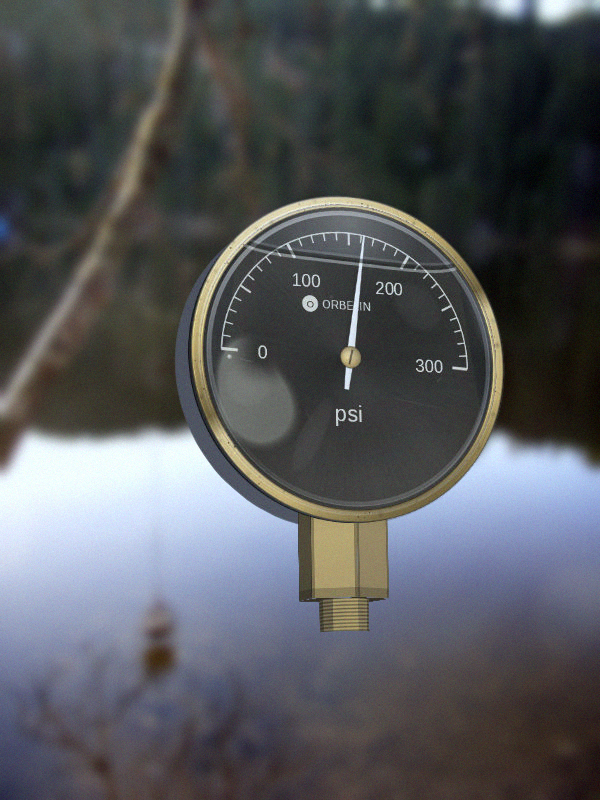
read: 160 psi
